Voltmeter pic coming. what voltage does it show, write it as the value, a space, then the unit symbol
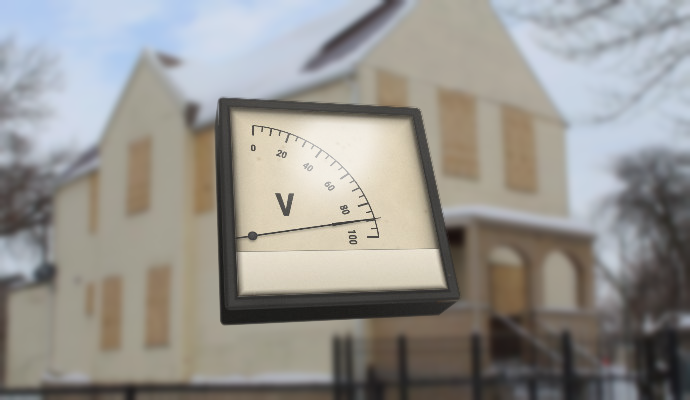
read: 90 V
